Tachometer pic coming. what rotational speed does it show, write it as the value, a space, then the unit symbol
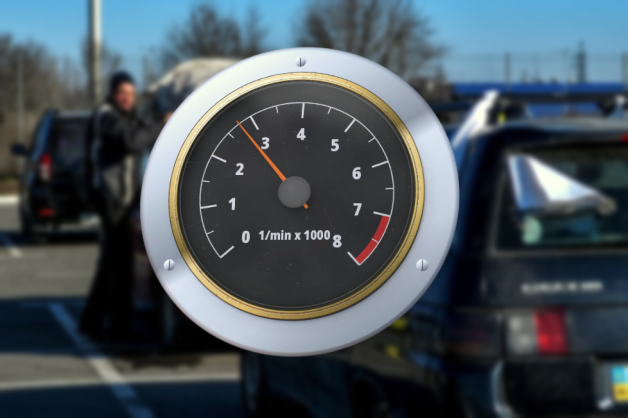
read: 2750 rpm
